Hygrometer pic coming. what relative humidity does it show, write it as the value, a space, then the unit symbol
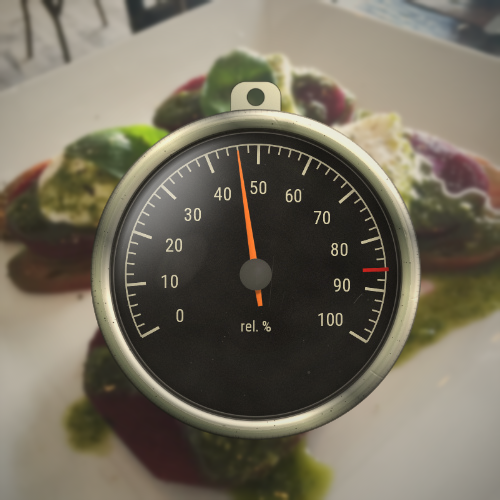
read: 46 %
